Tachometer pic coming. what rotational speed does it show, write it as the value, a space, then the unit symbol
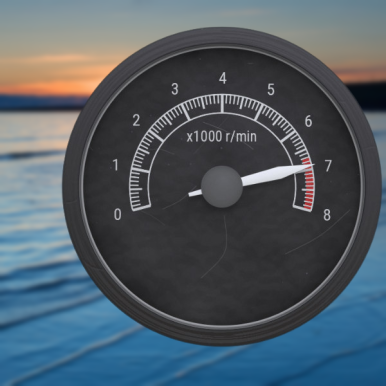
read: 6900 rpm
